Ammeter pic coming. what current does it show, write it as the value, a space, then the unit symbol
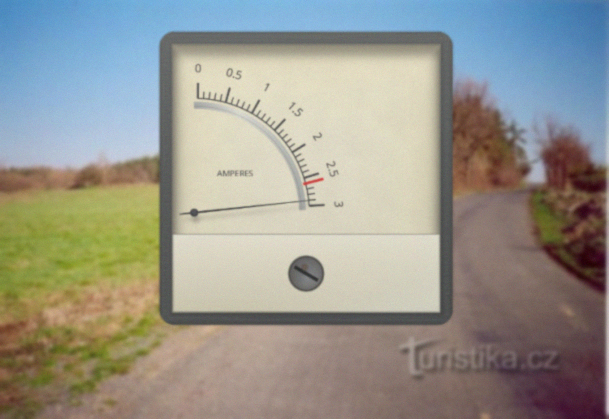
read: 2.9 A
